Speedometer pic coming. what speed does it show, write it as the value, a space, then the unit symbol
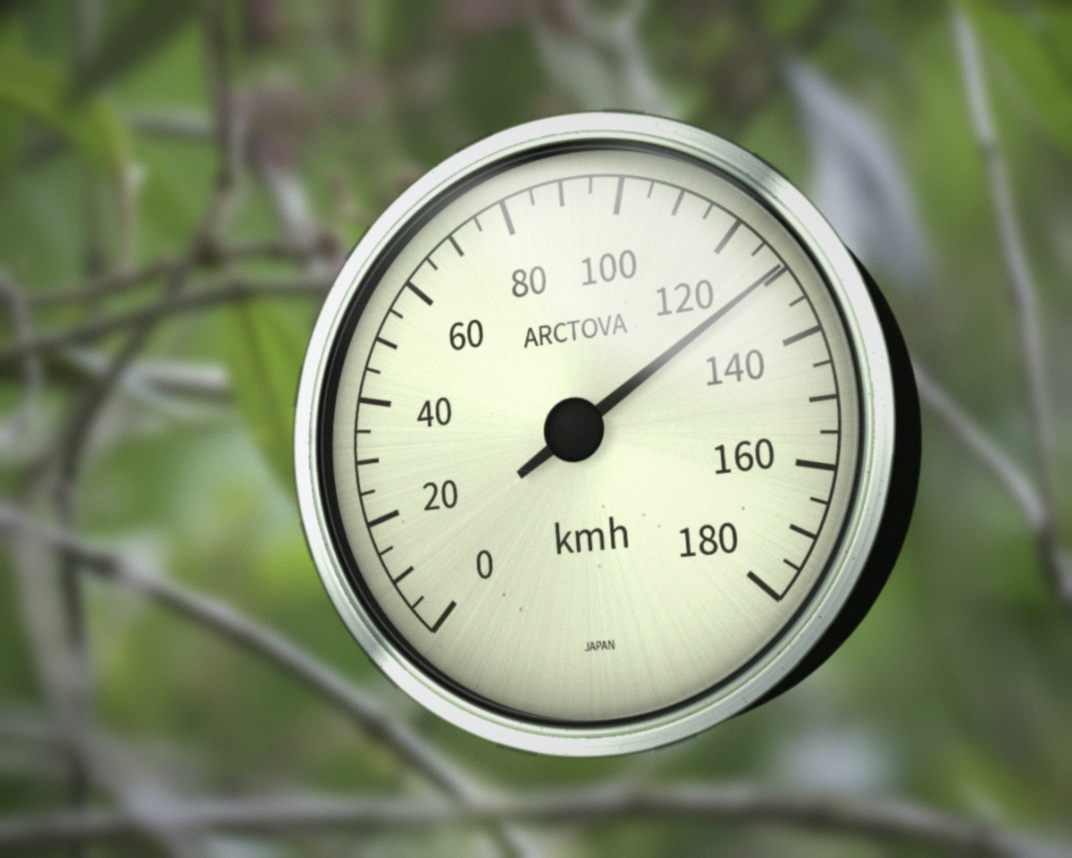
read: 130 km/h
